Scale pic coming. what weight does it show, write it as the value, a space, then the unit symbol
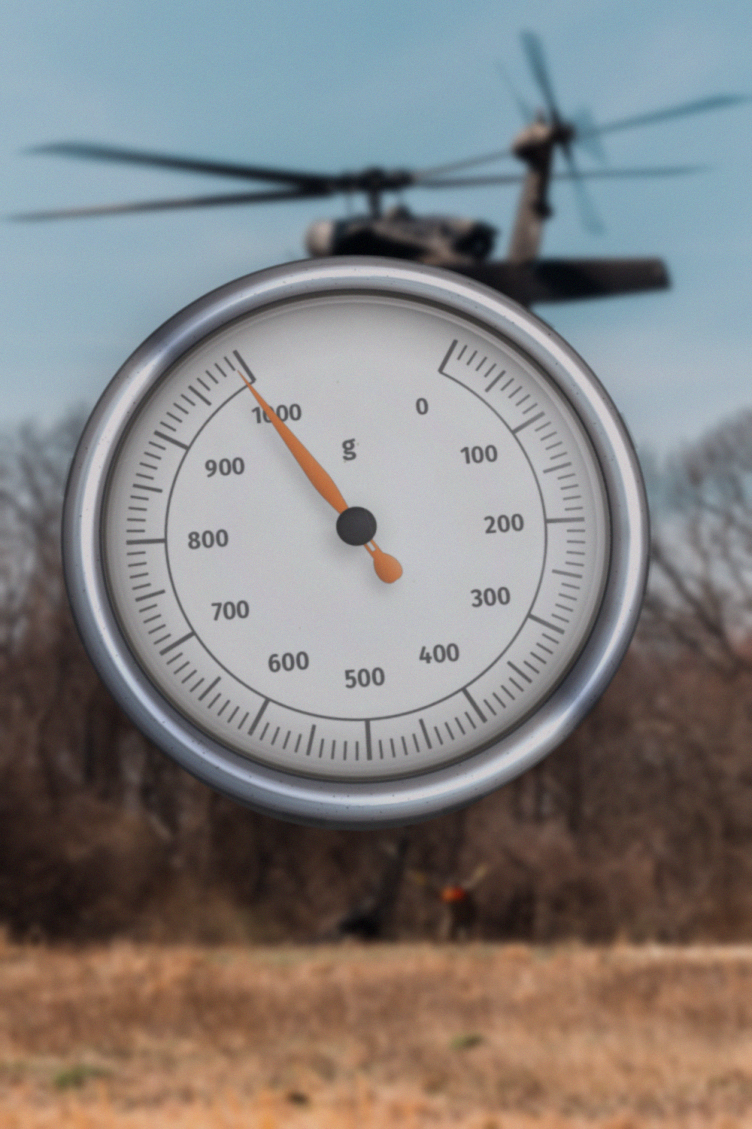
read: 990 g
